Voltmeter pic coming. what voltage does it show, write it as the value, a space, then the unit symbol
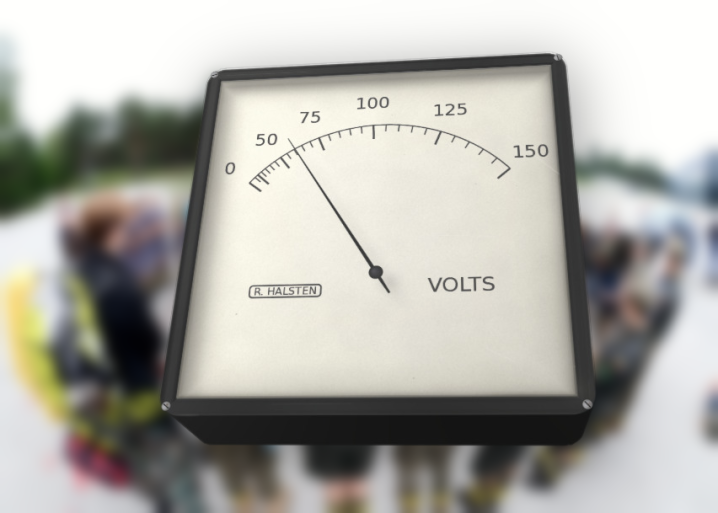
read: 60 V
